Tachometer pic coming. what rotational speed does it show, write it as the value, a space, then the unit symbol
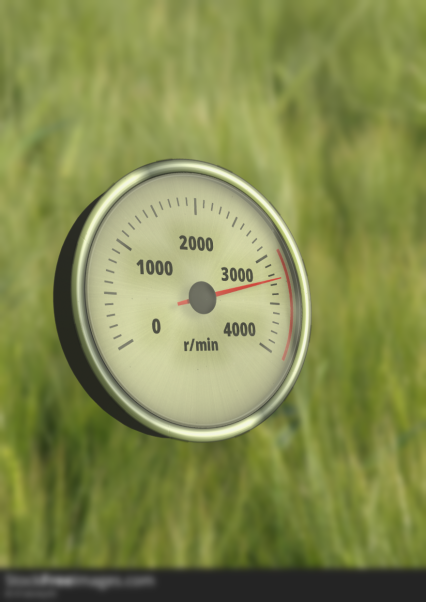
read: 3250 rpm
